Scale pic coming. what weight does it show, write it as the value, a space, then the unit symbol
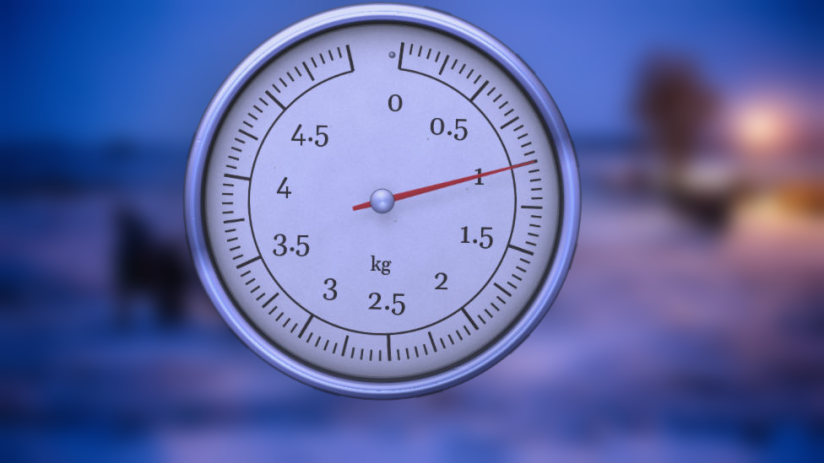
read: 1 kg
